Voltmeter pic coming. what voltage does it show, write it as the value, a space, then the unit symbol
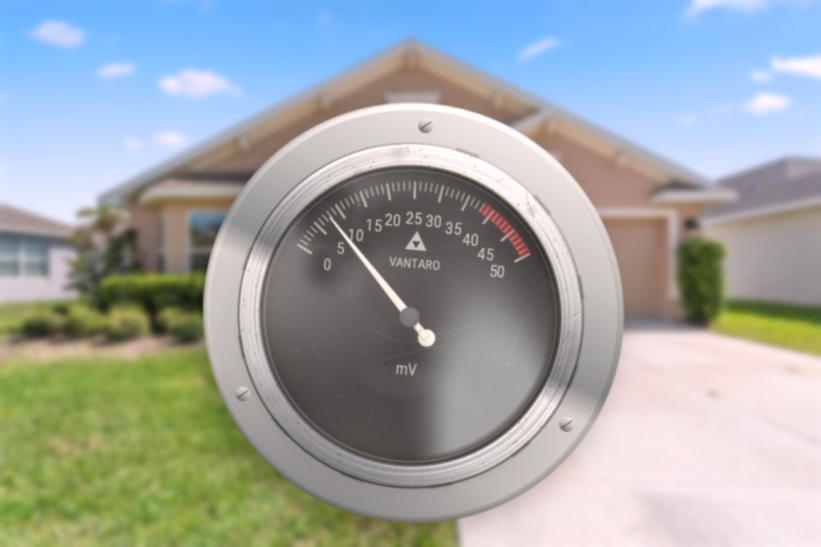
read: 8 mV
